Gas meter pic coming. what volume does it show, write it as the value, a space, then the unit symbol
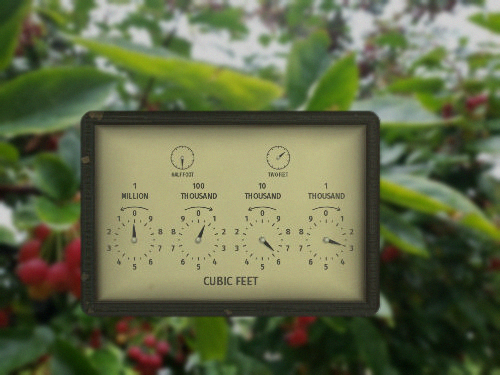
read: 6300 ft³
